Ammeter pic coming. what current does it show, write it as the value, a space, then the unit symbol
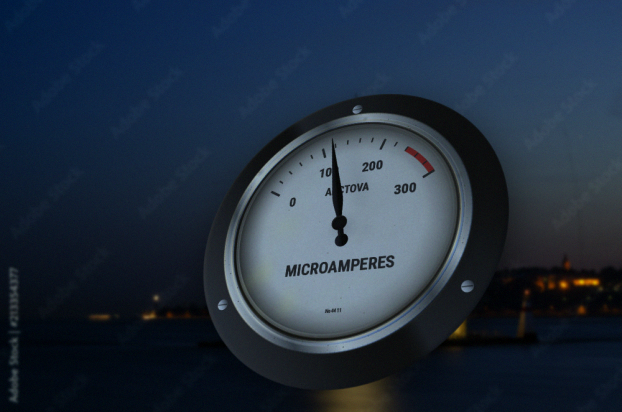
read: 120 µA
